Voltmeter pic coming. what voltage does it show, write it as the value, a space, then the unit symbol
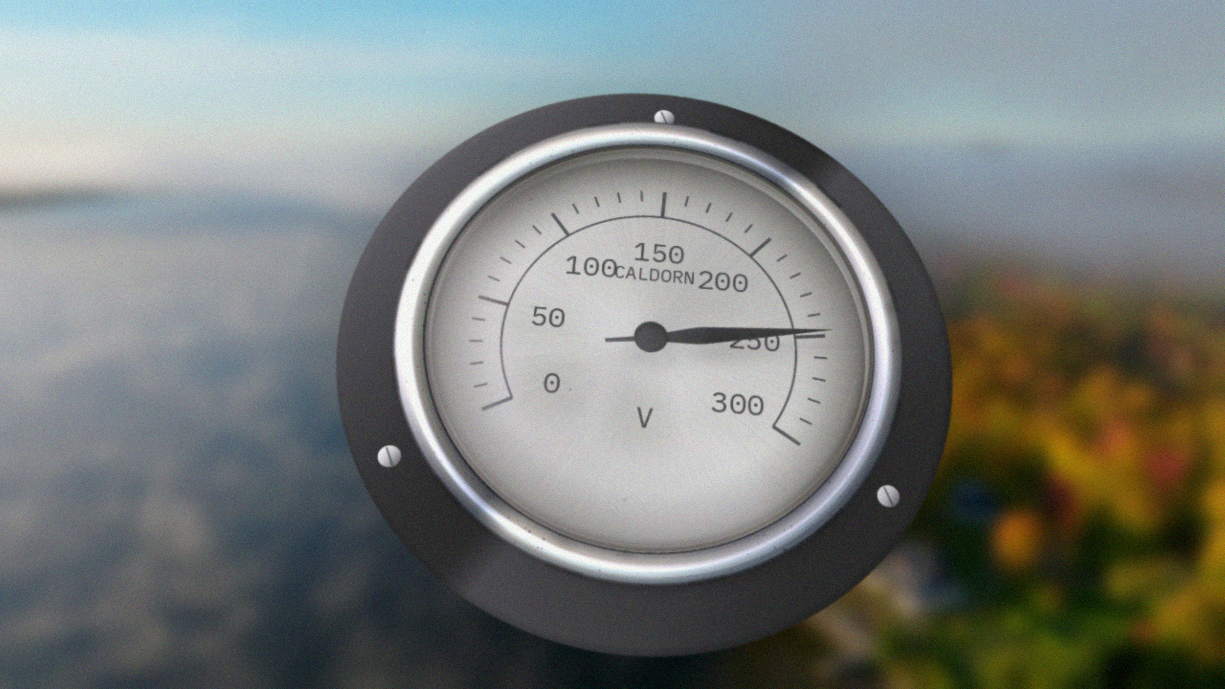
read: 250 V
